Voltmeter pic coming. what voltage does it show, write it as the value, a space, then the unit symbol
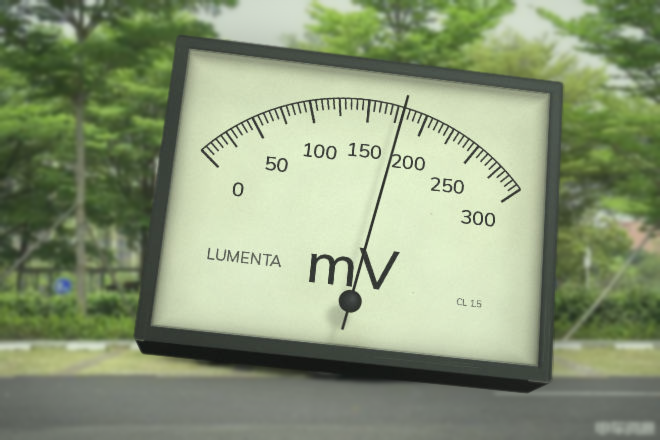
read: 180 mV
